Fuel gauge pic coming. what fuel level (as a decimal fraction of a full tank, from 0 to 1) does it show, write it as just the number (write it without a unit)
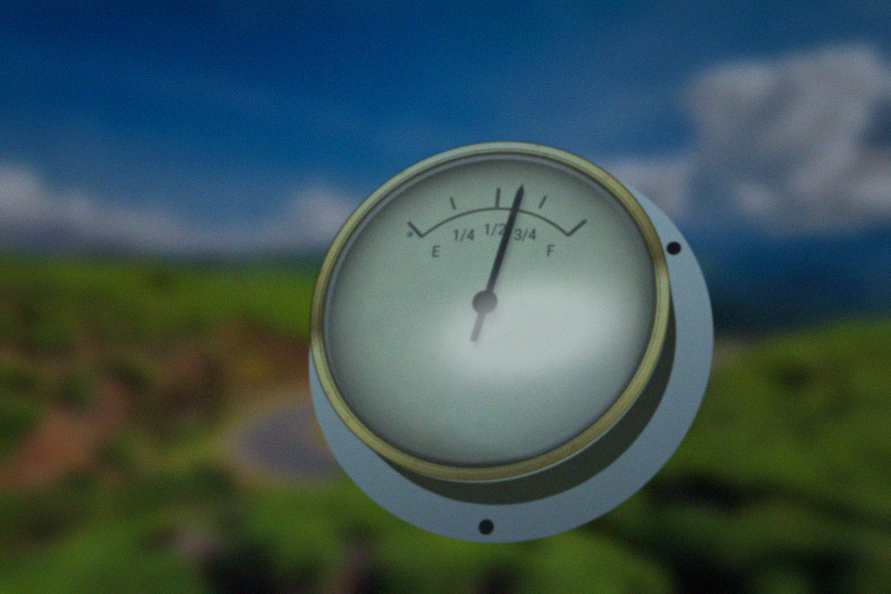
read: 0.625
